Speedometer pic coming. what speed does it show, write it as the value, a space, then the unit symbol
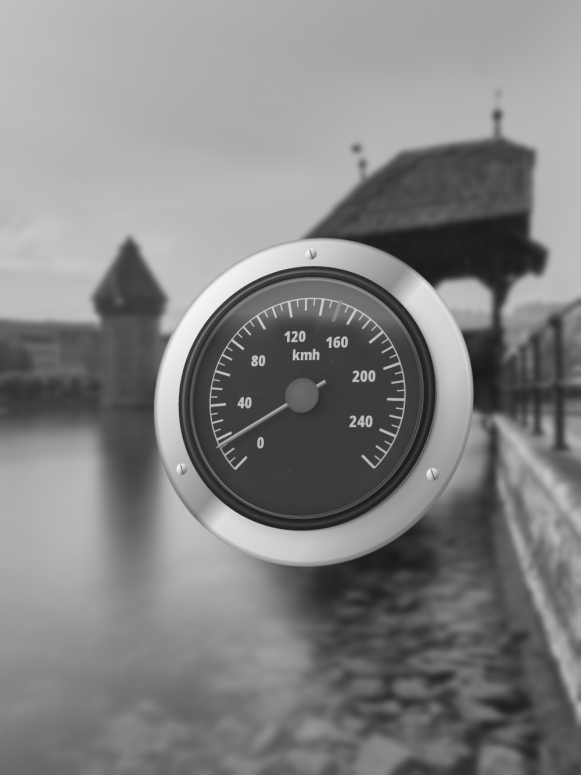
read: 15 km/h
